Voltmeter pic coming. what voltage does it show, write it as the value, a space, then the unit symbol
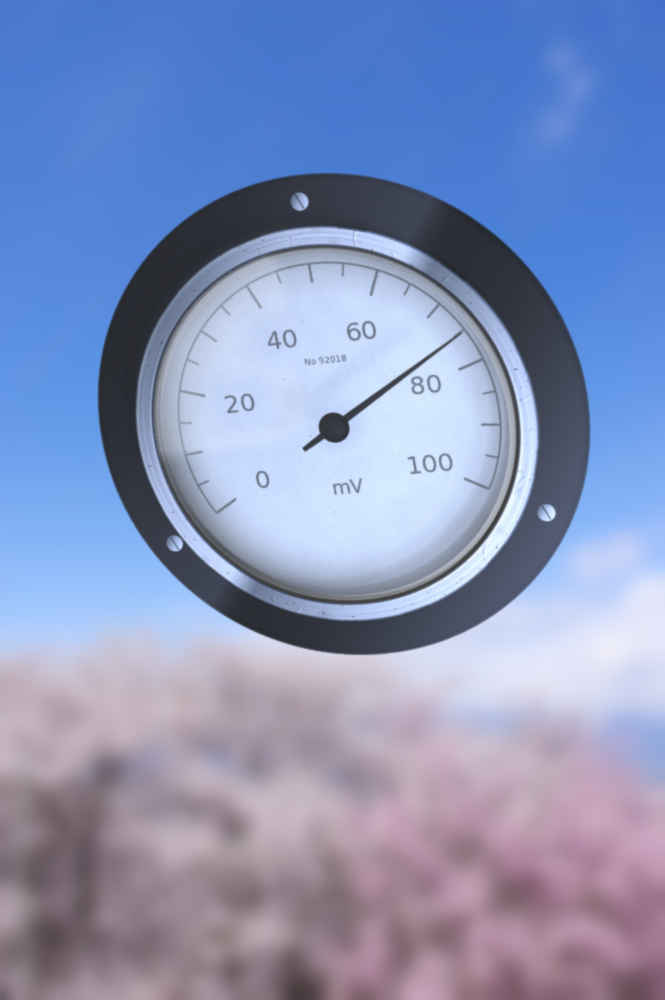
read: 75 mV
